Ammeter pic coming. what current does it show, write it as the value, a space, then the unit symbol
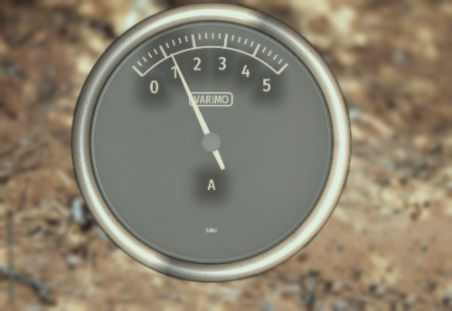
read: 1.2 A
